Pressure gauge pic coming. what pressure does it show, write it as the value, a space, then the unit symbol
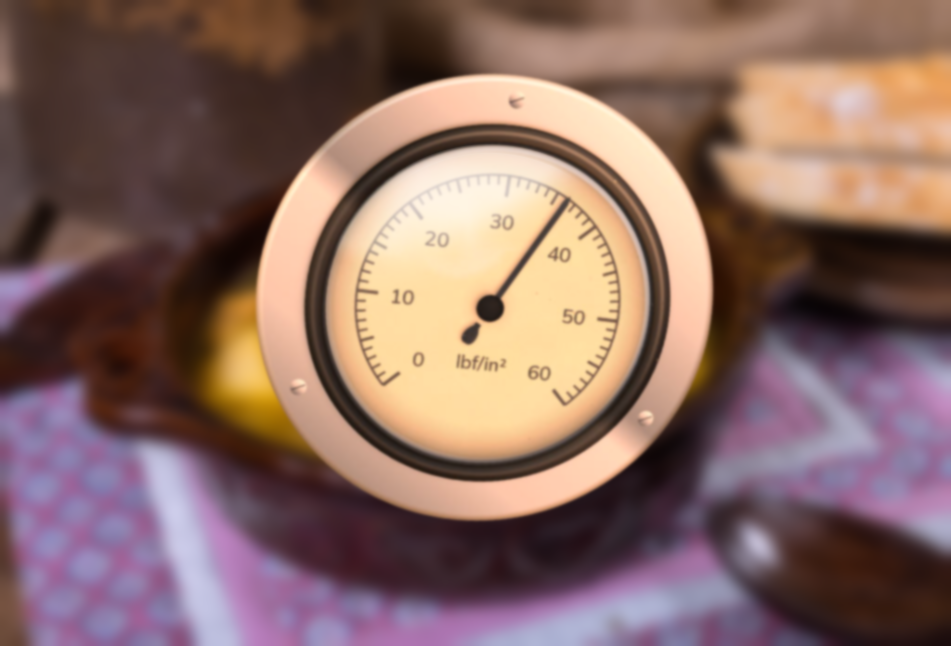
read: 36 psi
